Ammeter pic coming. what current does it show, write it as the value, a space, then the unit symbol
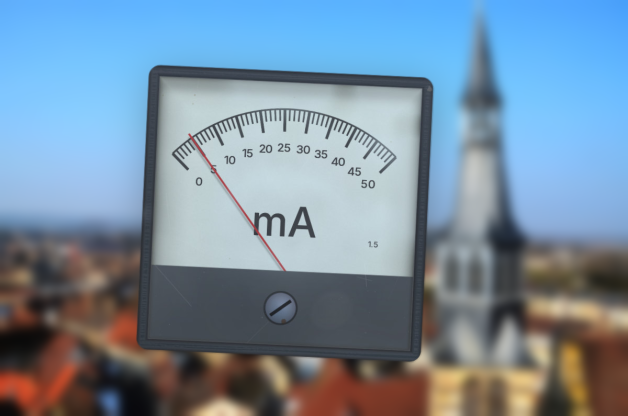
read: 5 mA
